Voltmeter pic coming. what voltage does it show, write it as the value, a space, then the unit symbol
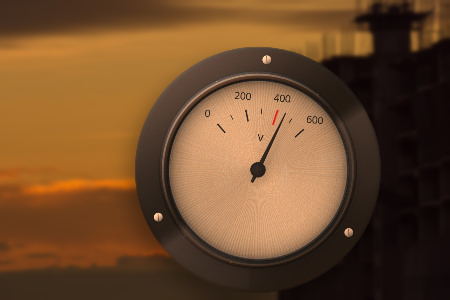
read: 450 V
